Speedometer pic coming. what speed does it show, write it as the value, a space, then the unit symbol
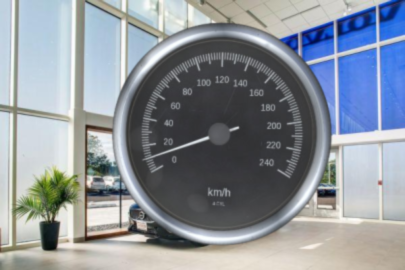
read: 10 km/h
